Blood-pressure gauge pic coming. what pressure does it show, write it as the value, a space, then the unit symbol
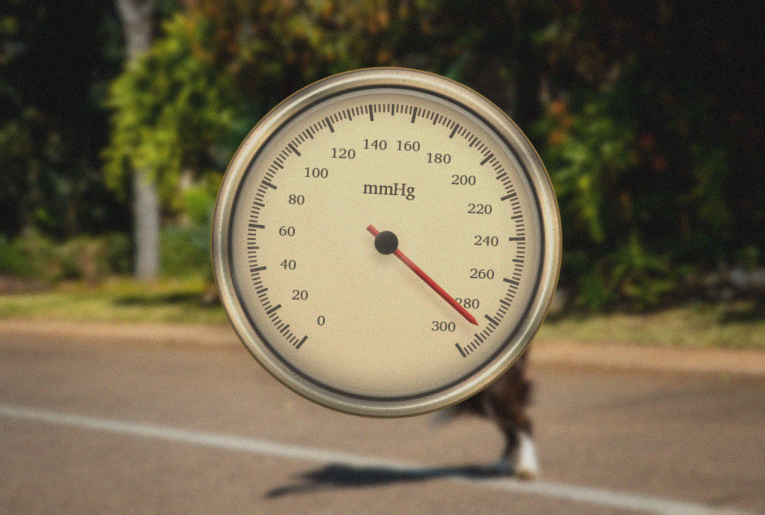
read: 286 mmHg
